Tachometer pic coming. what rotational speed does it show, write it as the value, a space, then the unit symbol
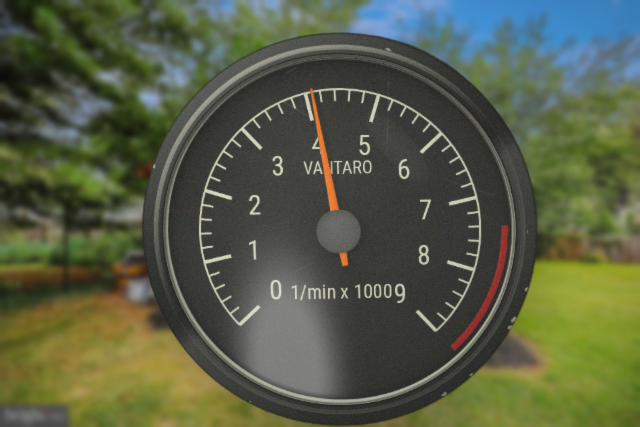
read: 4100 rpm
